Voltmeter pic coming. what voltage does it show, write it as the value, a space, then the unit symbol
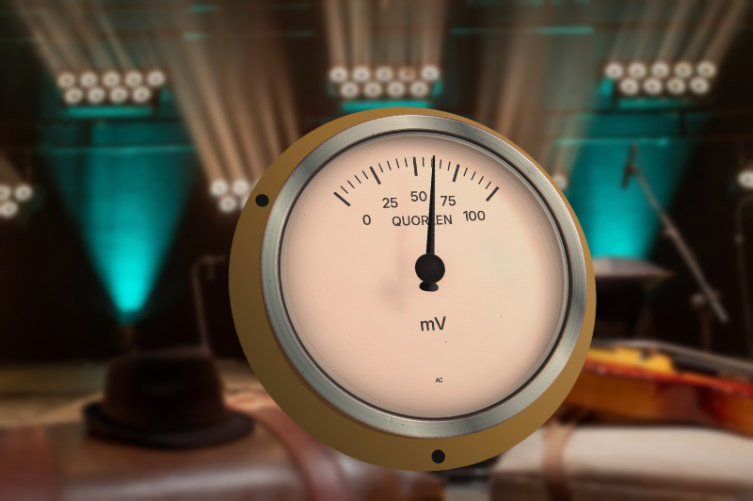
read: 60 mV
